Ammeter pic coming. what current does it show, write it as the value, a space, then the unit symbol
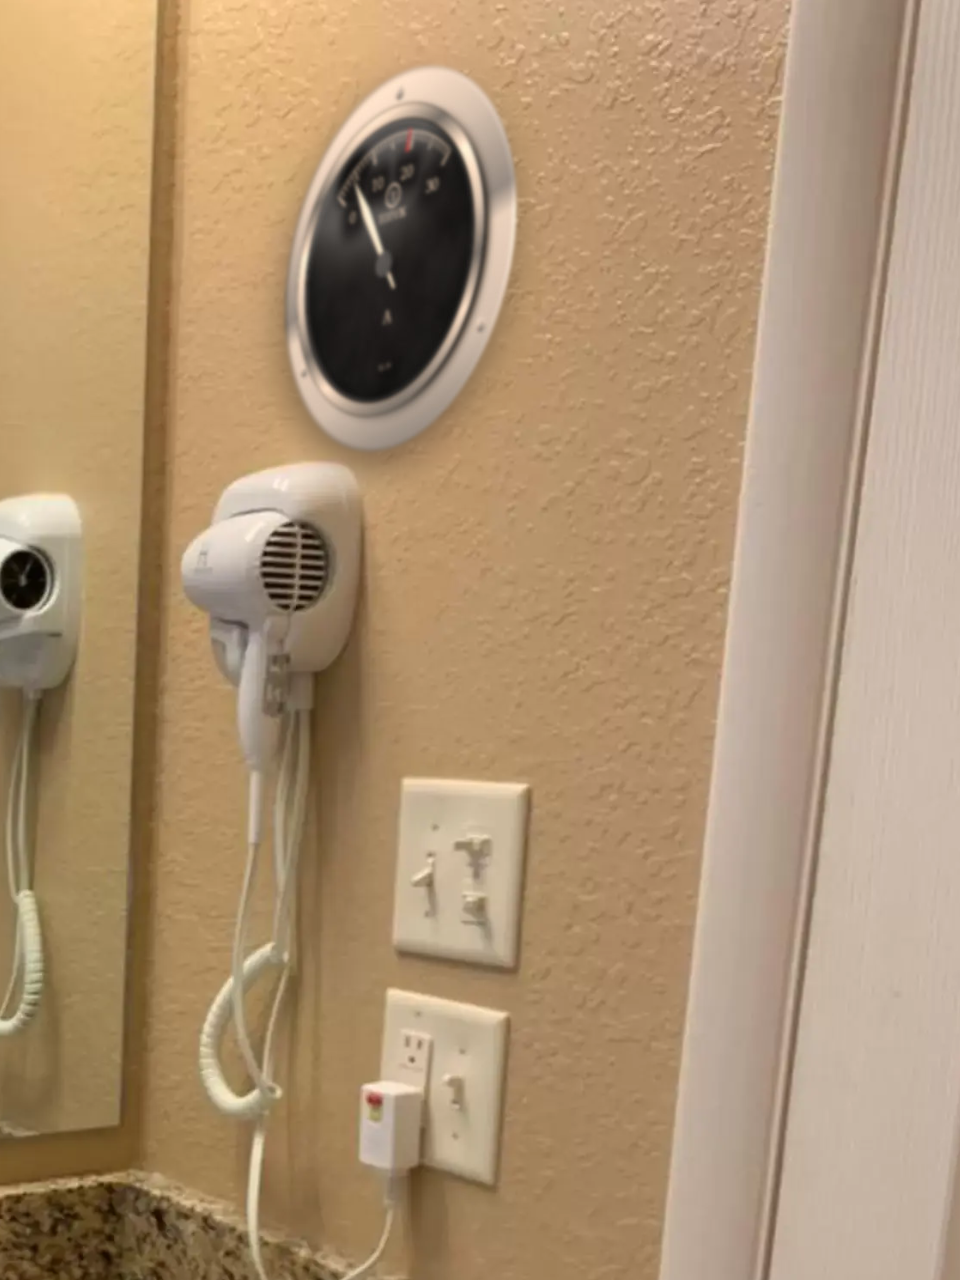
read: 5 A
